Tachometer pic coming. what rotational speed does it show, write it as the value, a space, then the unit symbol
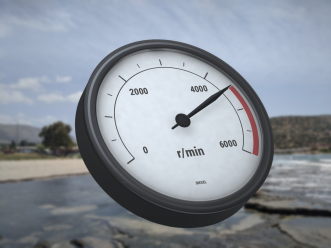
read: 4500 rpm
